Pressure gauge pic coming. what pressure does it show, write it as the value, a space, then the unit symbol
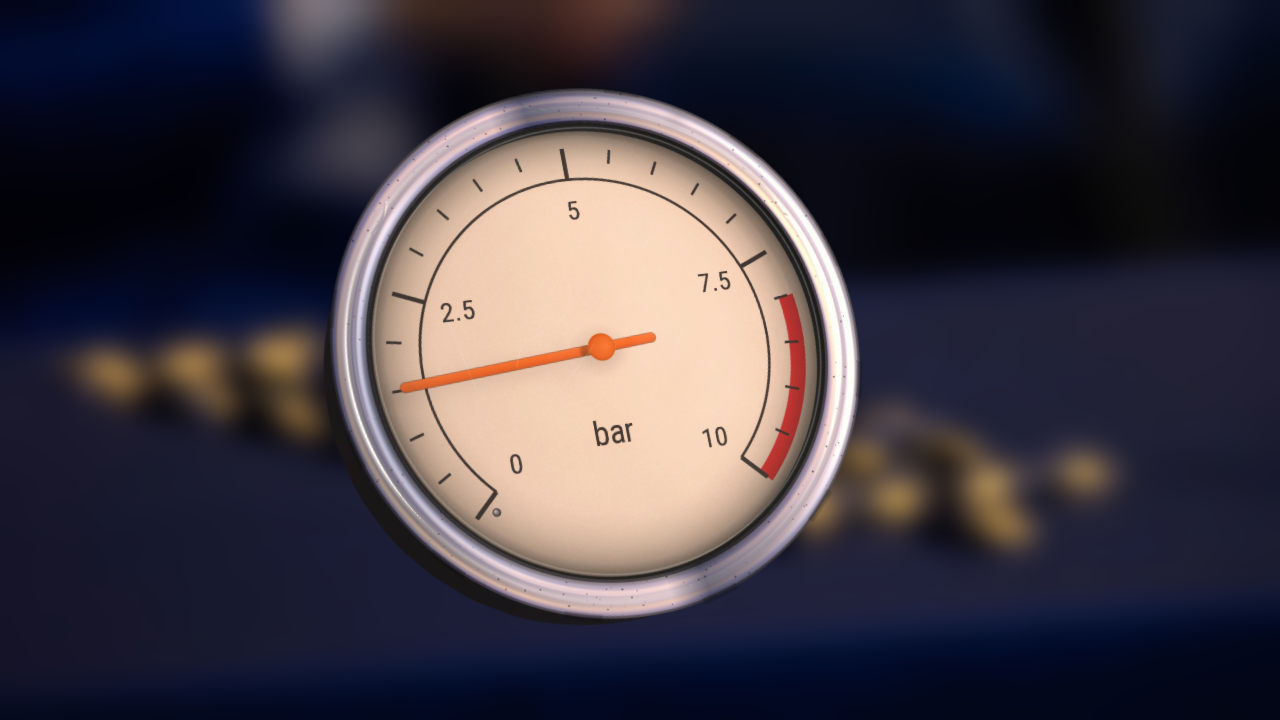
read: 1.5 bar
